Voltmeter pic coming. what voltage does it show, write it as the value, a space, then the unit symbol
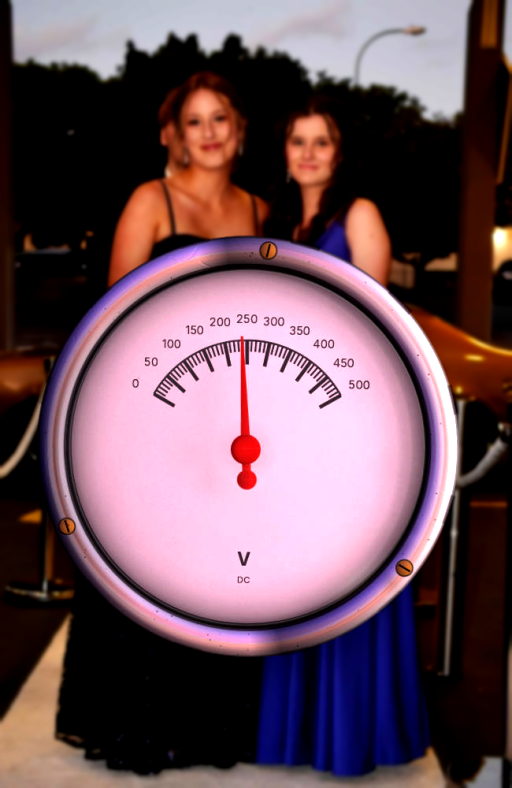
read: 240 V
